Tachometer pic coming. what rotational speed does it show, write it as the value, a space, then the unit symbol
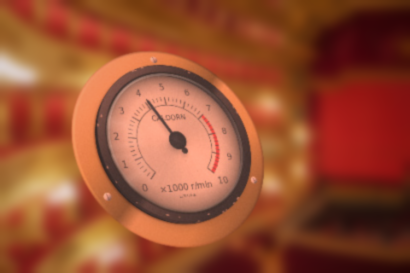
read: 4000 rpm
